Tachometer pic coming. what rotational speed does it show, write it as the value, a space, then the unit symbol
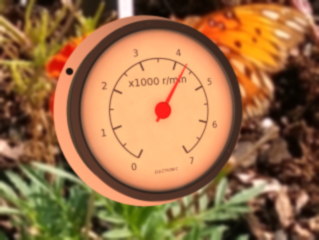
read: 4250 rpm
